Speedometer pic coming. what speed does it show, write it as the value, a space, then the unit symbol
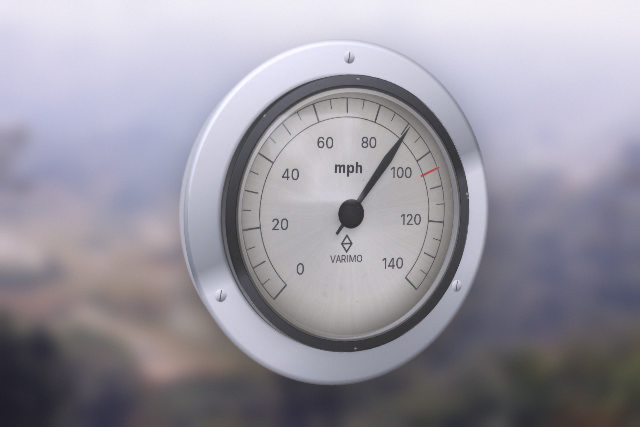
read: 90 mph
